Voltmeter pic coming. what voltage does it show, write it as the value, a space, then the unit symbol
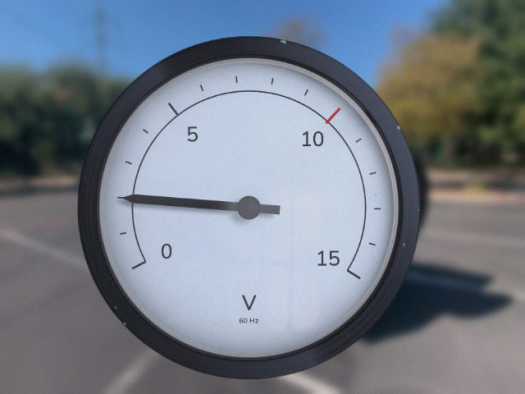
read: 2 V
